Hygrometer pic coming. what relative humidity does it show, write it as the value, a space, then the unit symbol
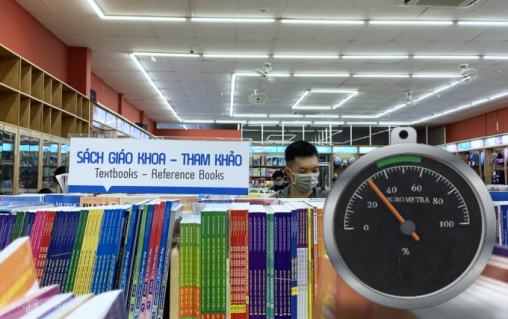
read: 30 %
